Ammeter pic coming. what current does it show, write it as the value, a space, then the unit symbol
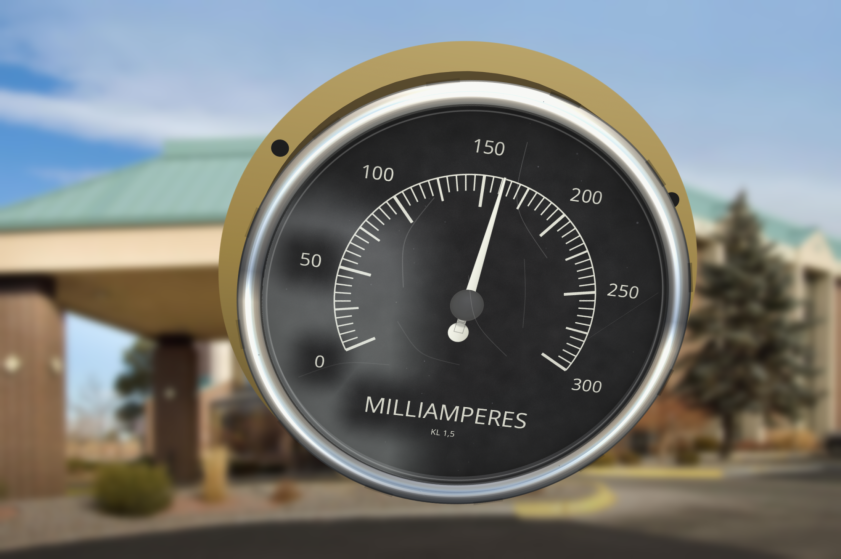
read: 160 mA
